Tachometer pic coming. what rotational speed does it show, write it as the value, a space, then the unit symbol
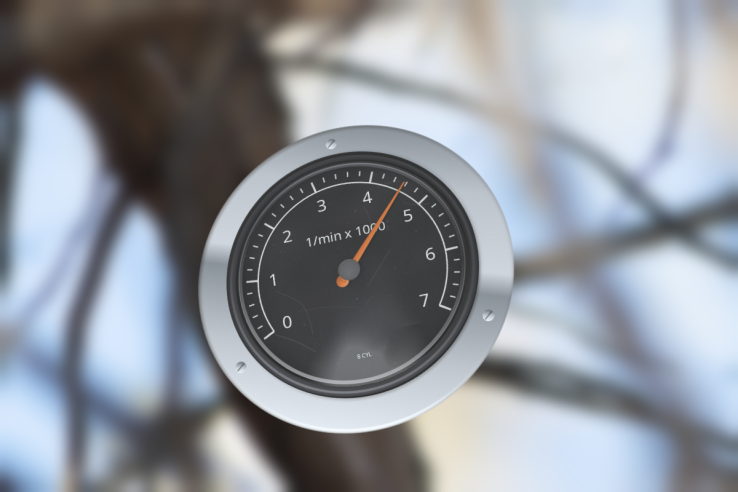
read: 4600 rpm
